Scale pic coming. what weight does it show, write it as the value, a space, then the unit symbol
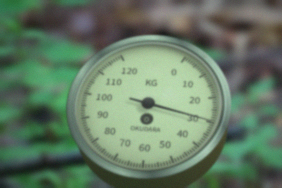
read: 30 kg
